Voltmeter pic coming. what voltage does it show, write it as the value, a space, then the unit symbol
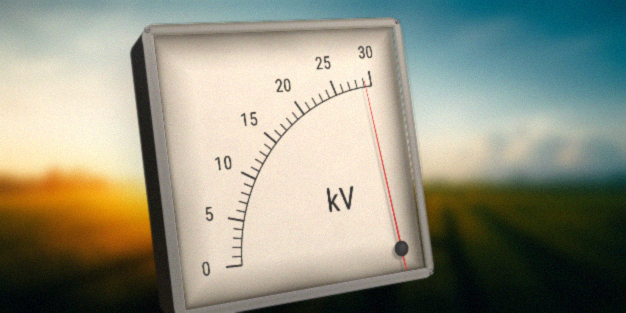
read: 29 kV
